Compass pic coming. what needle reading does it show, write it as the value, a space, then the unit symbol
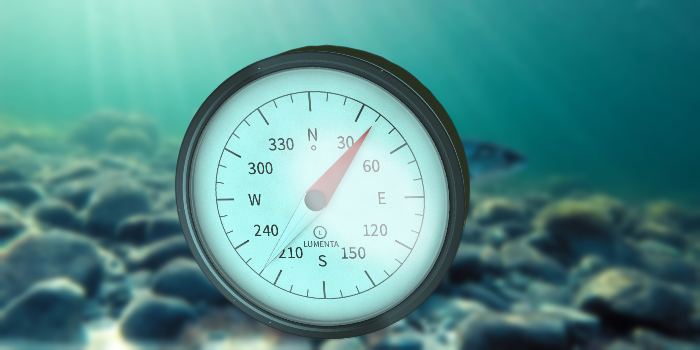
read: 40 °
